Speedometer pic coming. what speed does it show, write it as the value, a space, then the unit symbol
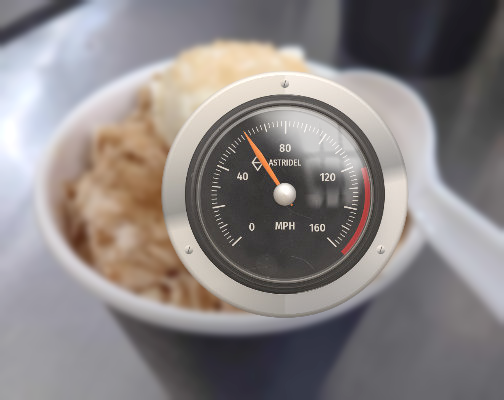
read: 60 mph
